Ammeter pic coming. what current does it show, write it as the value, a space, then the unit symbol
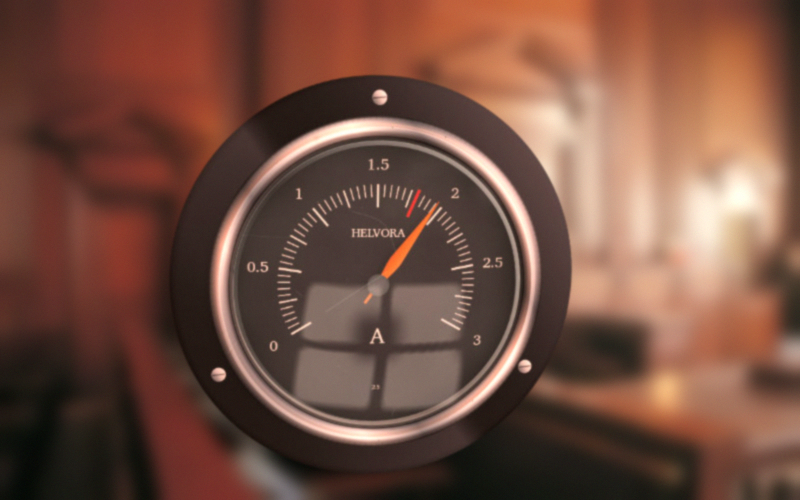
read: 1.95 A
